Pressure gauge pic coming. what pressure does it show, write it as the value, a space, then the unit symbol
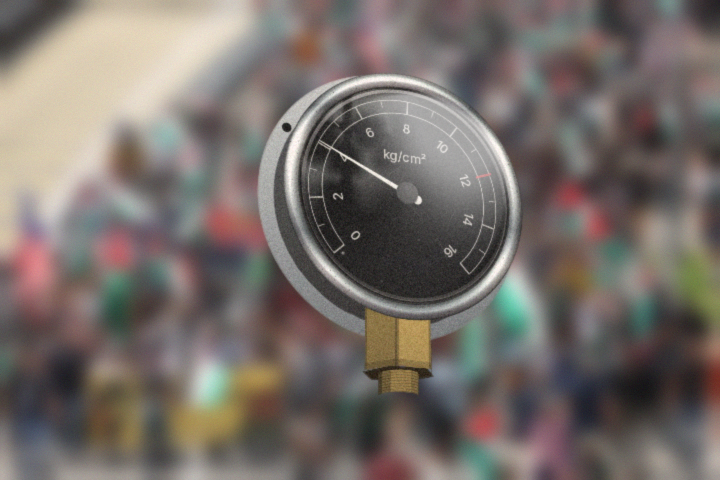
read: 4 kg/cm²
